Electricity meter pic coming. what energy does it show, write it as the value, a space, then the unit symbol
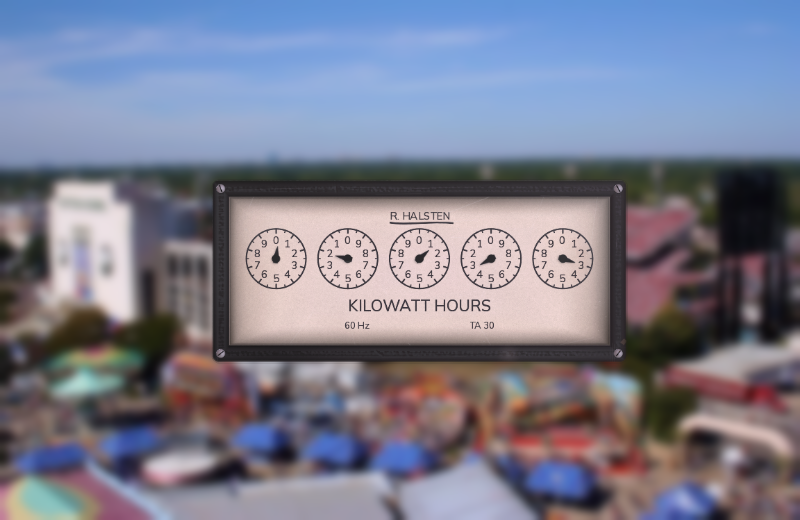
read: 2133 kWh
